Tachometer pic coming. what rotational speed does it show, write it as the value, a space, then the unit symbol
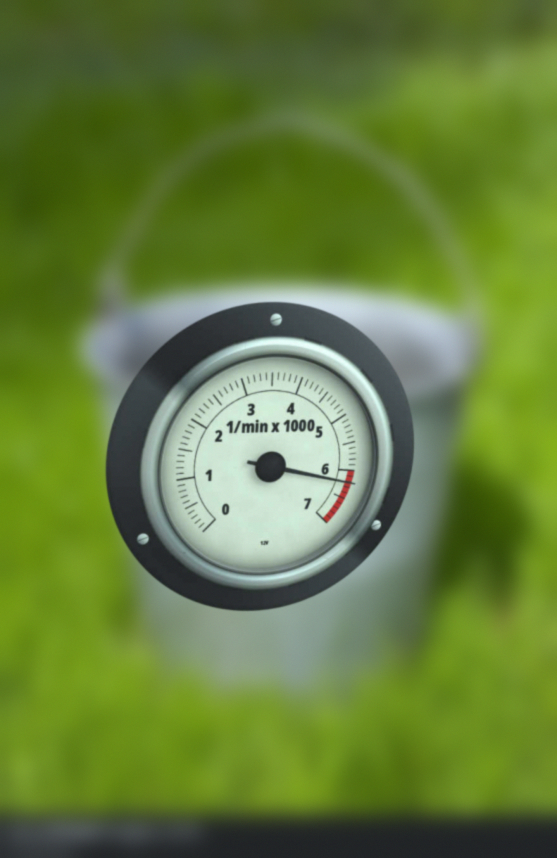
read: 6200 rpm
